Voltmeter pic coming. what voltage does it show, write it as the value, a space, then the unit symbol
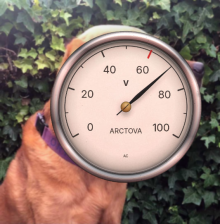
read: 70 V
